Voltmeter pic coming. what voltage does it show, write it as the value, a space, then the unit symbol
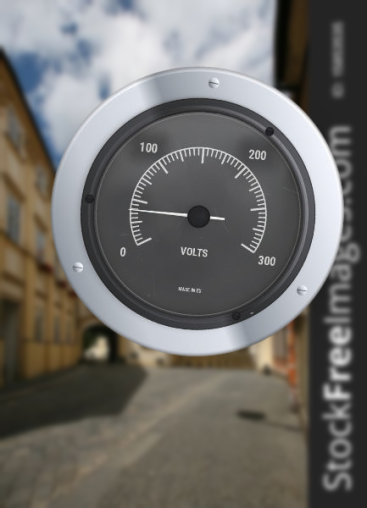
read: 40 V
